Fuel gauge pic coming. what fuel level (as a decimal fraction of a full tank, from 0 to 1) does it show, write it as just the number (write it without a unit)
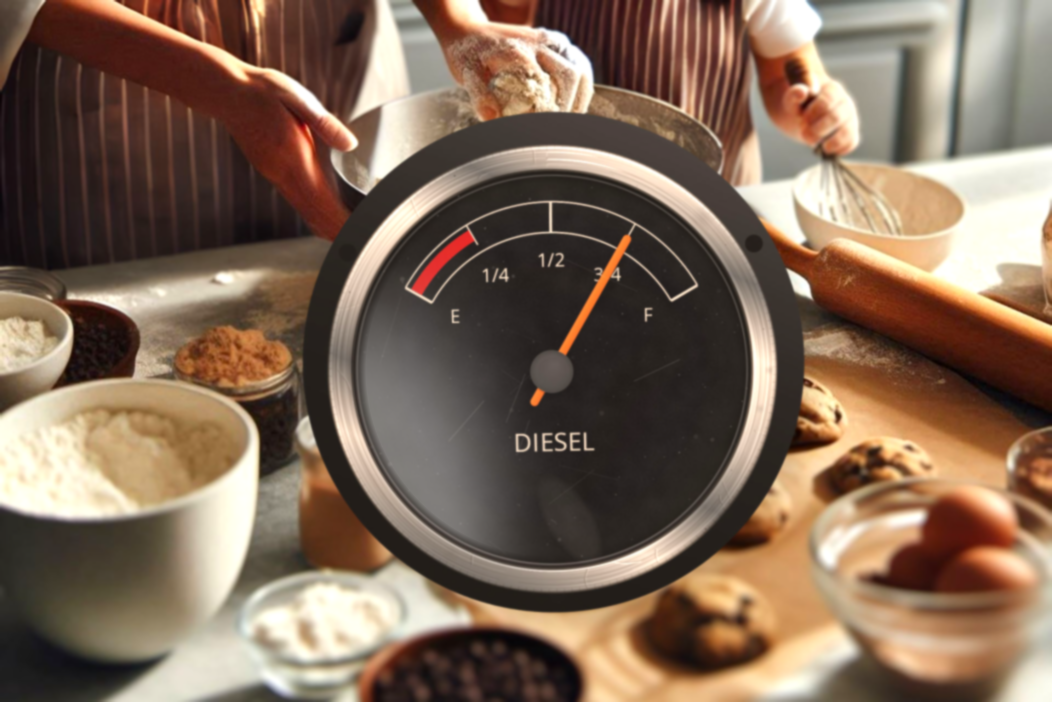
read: 0.75
